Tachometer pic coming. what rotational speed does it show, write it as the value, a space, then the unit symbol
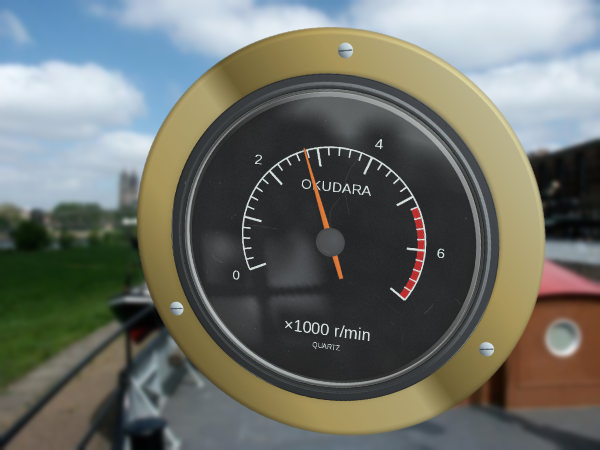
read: 2800 rpm
